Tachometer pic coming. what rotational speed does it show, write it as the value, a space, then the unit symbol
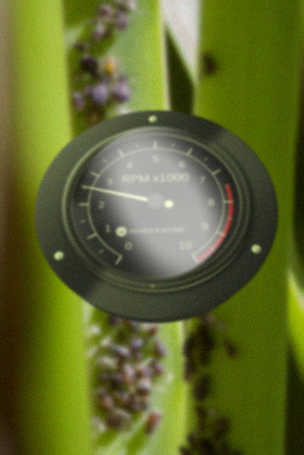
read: 2500 rpm
